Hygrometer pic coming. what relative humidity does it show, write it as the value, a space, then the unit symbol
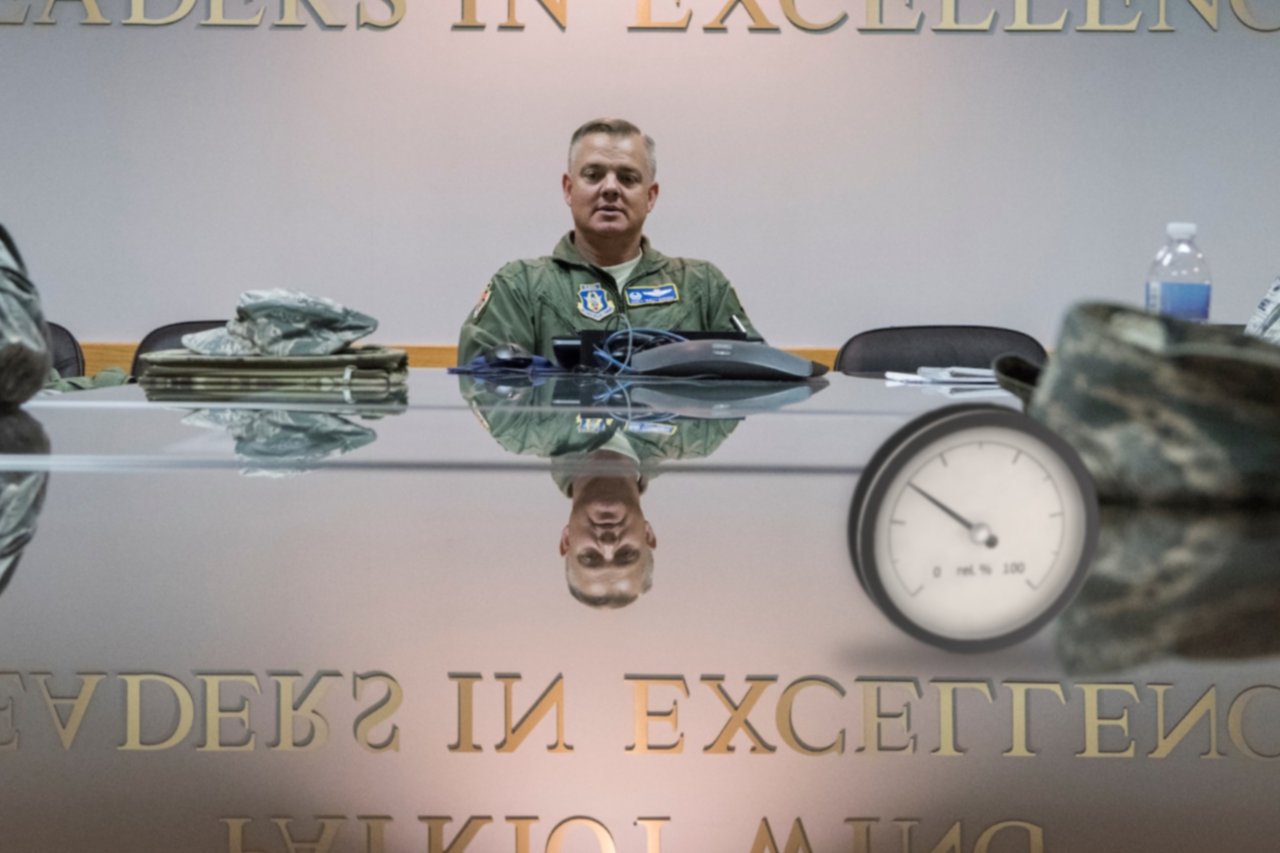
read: 30 %
